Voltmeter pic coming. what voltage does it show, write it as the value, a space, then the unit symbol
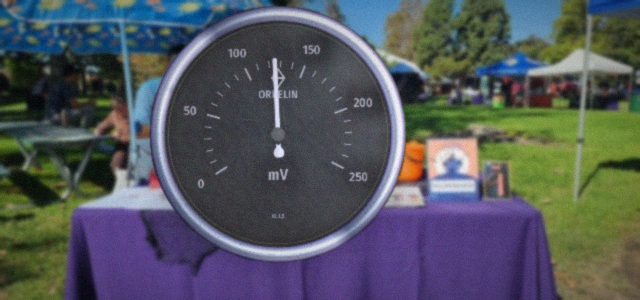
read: 125 mV
